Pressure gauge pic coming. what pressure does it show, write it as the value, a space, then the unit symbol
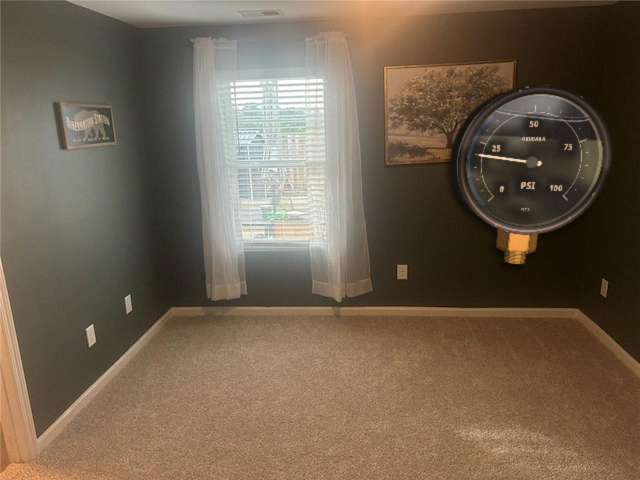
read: 20 psi
